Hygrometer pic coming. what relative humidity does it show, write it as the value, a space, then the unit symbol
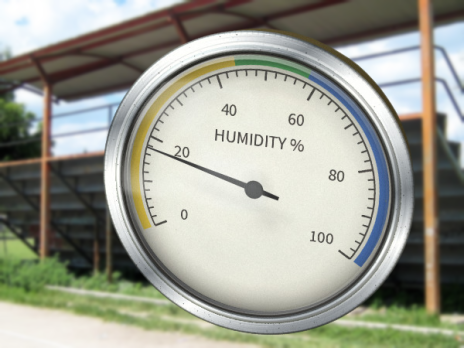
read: 18 %
